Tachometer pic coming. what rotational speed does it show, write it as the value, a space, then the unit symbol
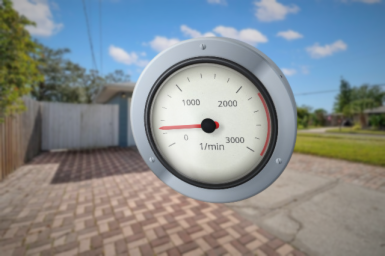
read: 300 rpm
